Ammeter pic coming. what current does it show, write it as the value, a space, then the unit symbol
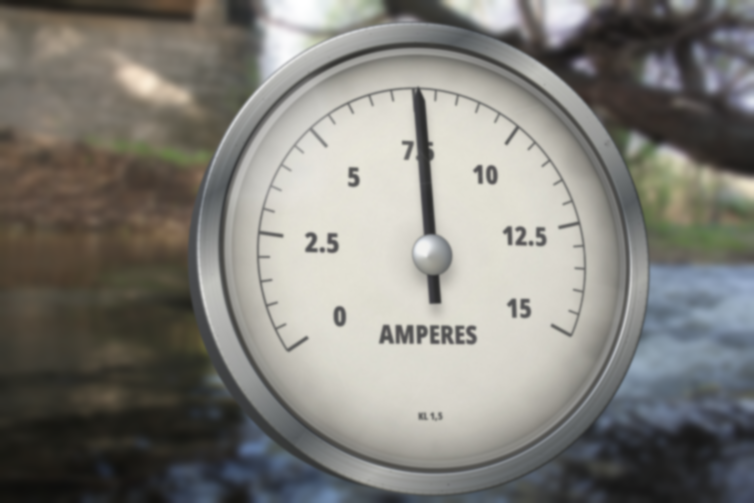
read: 7.5 A
